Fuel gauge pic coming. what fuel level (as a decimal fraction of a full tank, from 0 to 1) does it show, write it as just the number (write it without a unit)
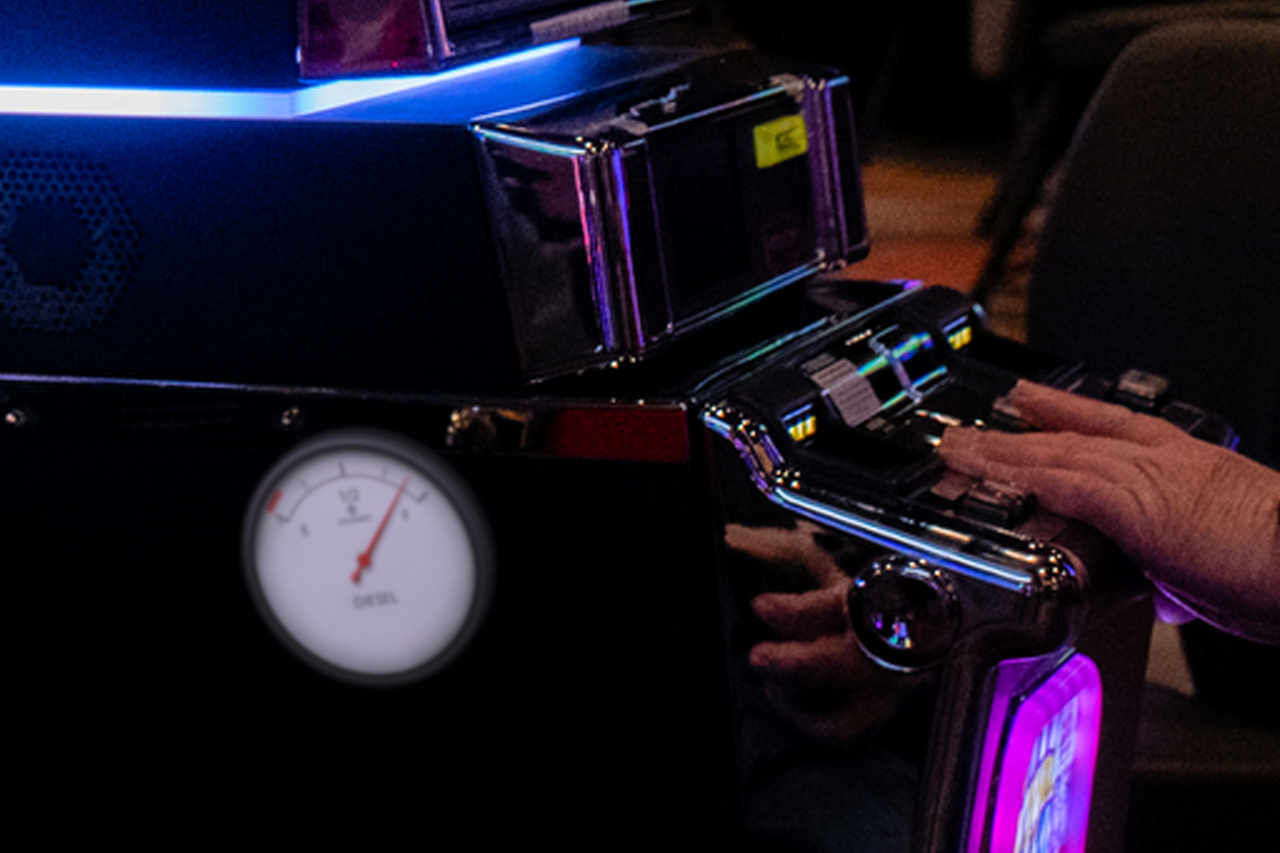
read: 0.875
